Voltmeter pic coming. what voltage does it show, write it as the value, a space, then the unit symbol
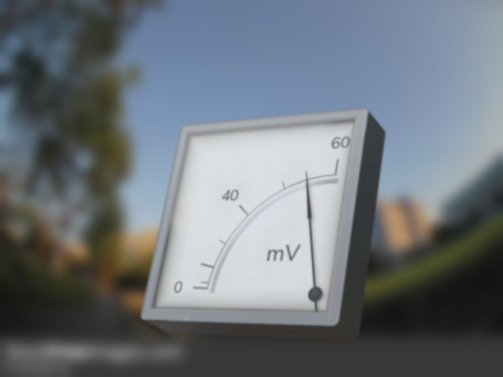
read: 55 mV
